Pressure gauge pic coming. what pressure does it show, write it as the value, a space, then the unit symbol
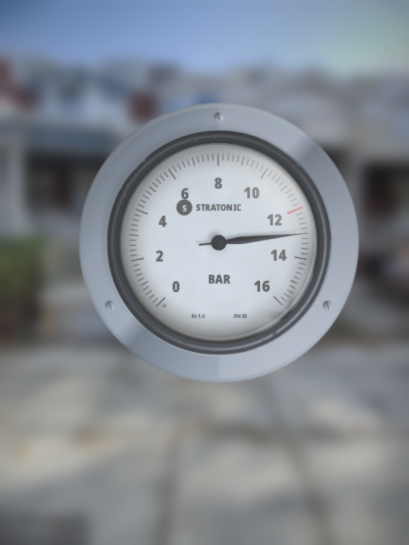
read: 13 bar
